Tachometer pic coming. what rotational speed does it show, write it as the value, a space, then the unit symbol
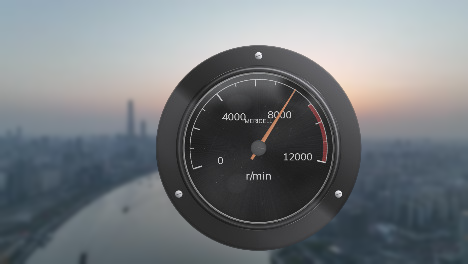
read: 8000 rpm
